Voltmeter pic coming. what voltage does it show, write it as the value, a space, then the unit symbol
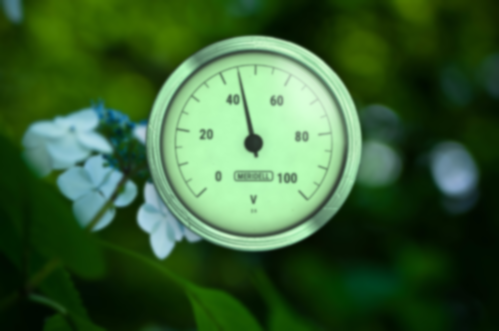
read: 45 V
